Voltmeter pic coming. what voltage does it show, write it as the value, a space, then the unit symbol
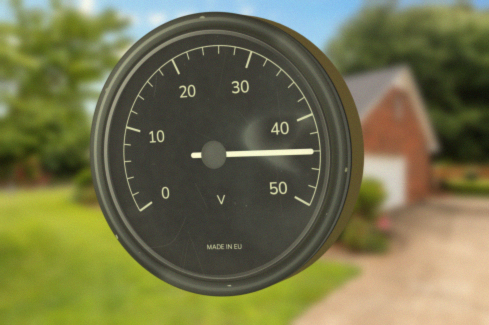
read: 44 V
